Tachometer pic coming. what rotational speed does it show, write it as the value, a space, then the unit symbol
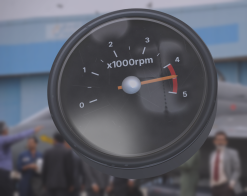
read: 4500 rpm
